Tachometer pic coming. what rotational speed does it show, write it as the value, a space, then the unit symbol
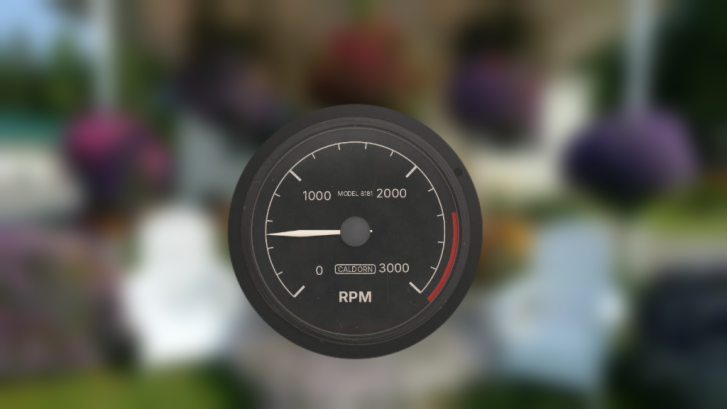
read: 500 rpm
